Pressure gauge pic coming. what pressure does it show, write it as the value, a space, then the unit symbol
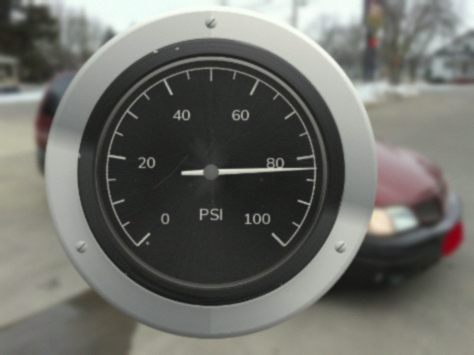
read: 82.5 psi
